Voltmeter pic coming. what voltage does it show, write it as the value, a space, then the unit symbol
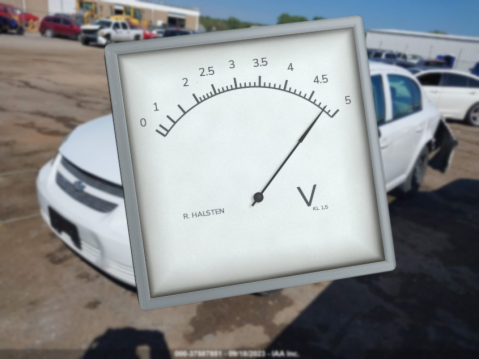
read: 4.8 V
